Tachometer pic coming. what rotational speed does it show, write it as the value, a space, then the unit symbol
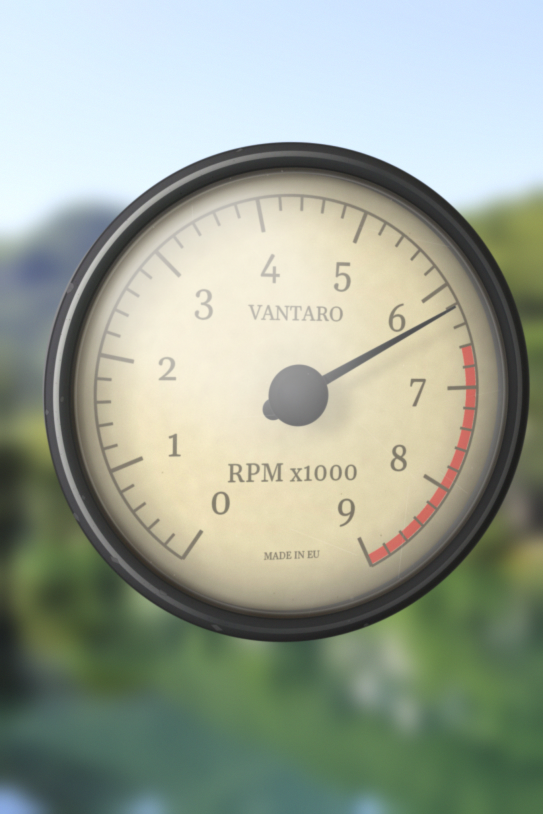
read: 6200 rpm
